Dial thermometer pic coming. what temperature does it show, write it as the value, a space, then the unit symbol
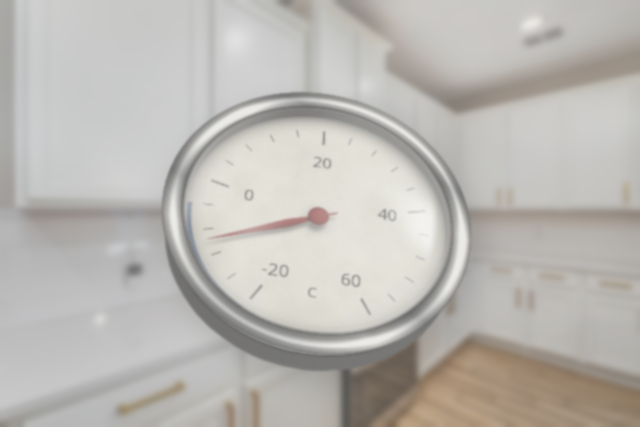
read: -10 °C
